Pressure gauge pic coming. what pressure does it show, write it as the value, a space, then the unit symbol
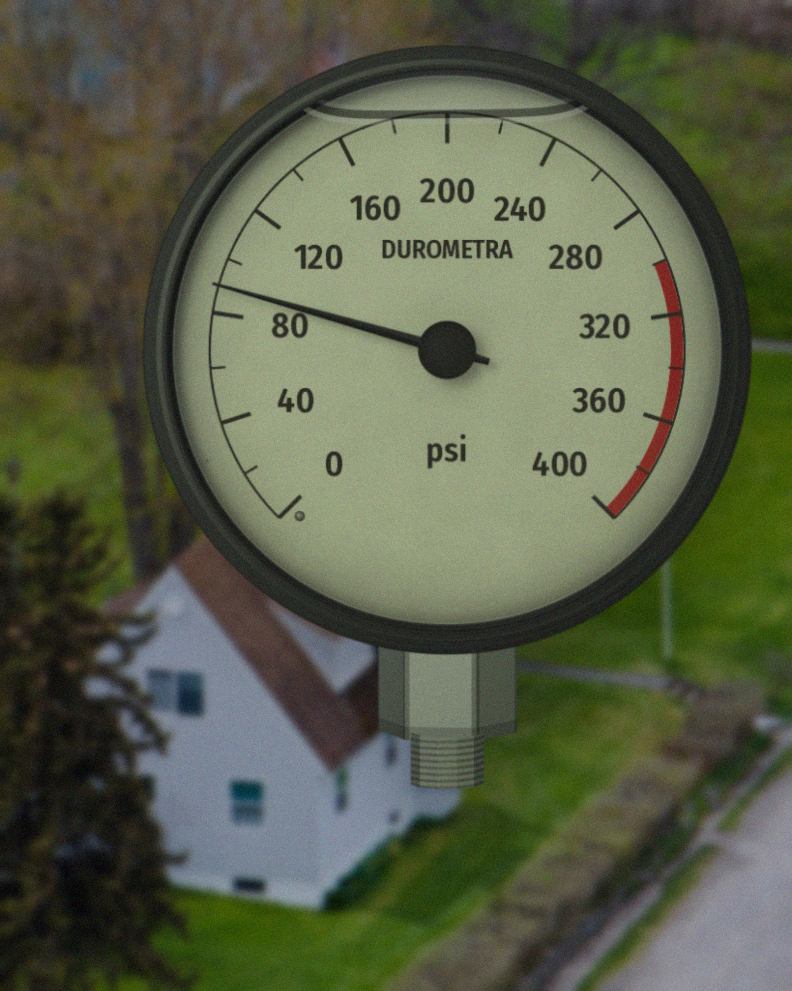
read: 90 psi
